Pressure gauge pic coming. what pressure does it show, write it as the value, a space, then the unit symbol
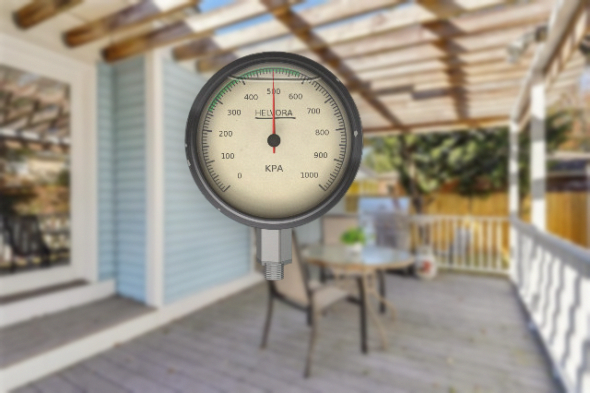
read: 500 kPa
